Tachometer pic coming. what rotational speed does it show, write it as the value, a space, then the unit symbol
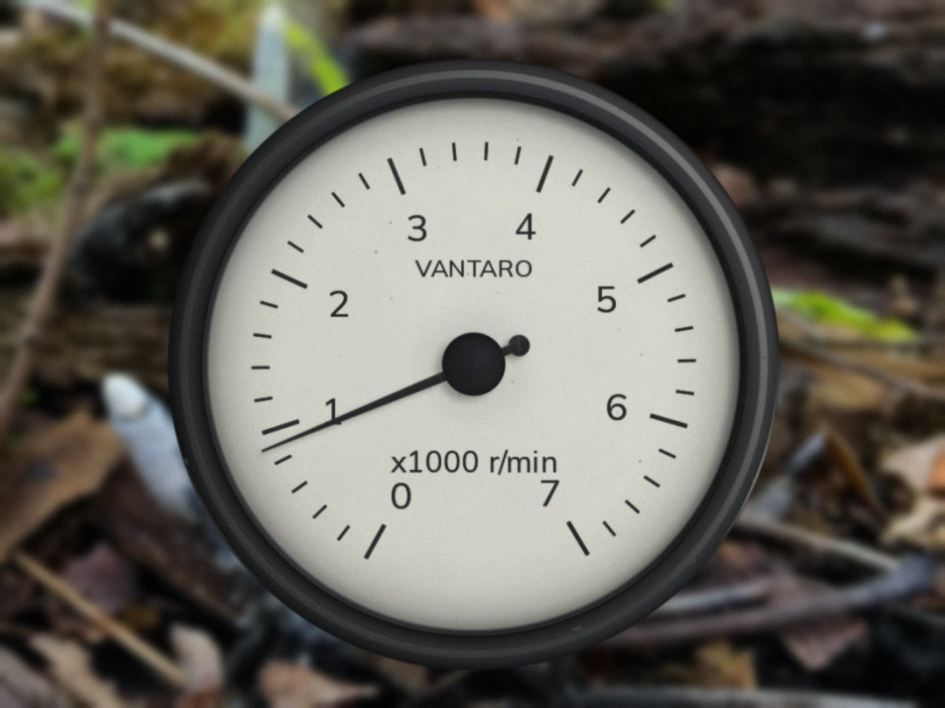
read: 900 rpm
